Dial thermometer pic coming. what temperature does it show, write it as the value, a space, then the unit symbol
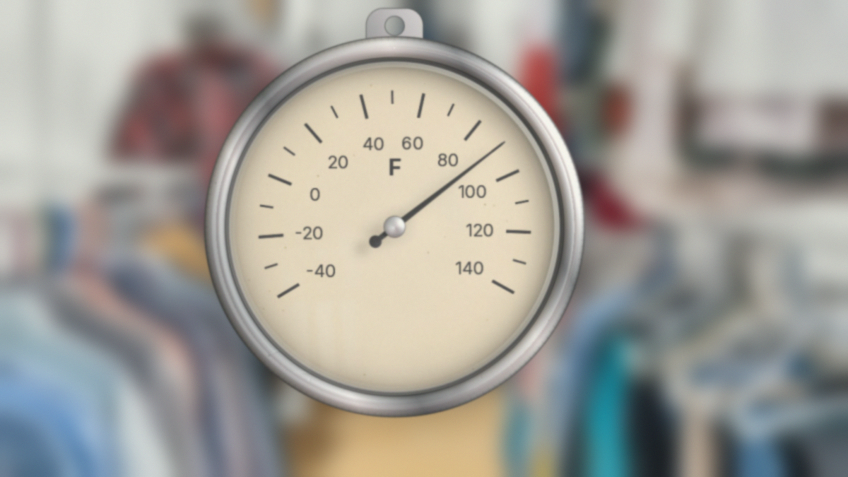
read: 90 °F
